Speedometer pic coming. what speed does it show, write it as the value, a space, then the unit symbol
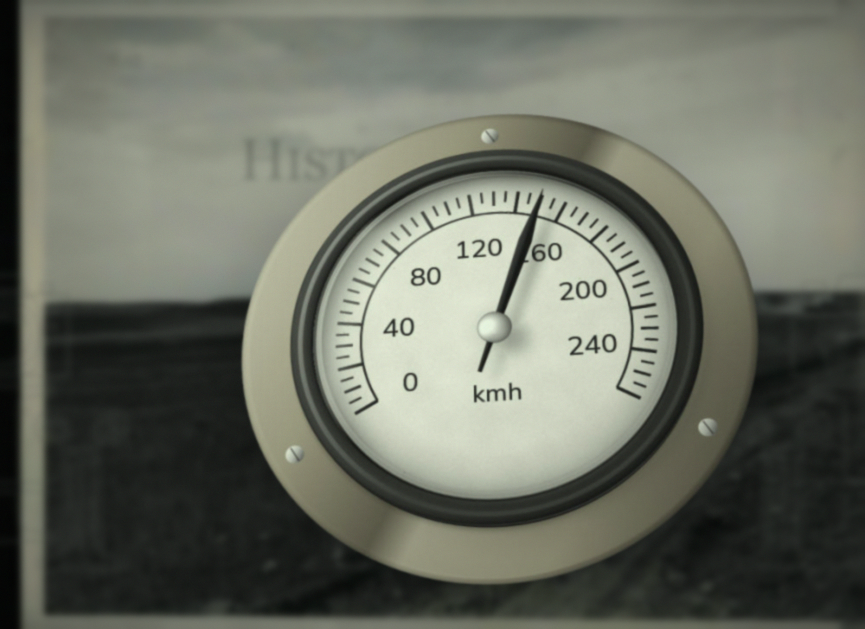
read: 150 km/h
